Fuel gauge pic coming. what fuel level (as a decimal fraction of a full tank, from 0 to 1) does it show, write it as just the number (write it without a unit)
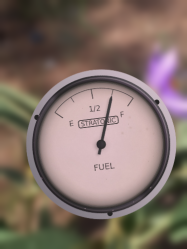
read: 0.75
